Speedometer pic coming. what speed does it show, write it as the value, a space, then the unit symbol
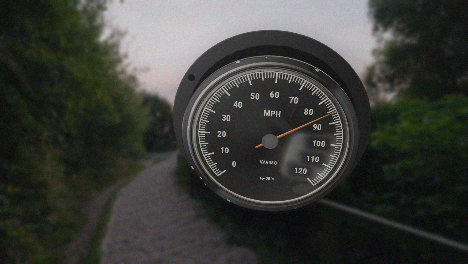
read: 85 mph
